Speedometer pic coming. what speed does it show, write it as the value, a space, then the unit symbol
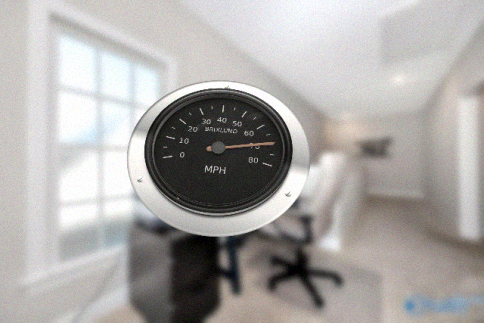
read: 70 mph
